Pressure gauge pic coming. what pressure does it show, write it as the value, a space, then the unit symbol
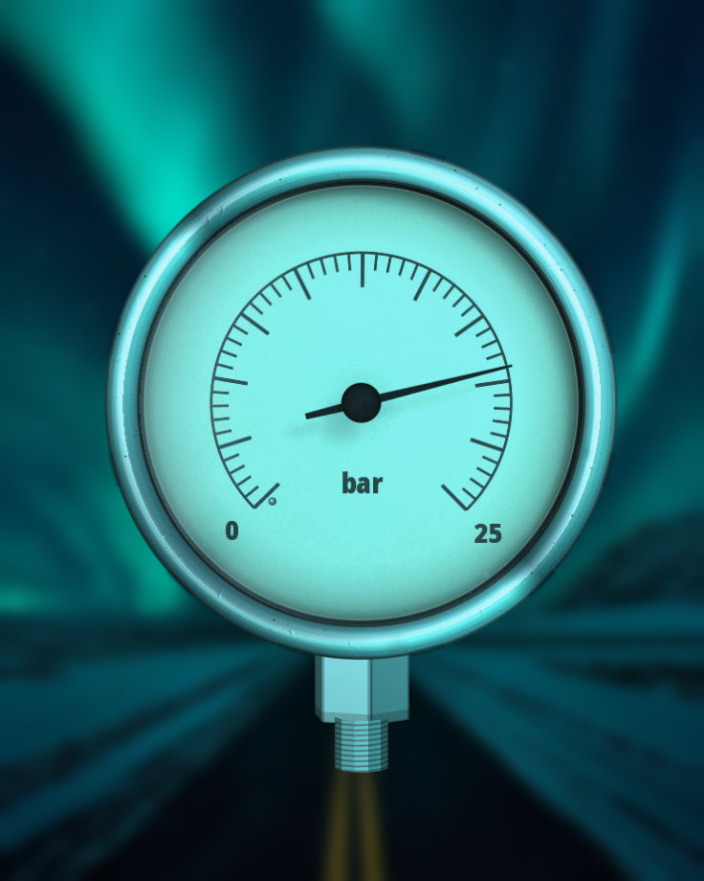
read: 19.5 bar
